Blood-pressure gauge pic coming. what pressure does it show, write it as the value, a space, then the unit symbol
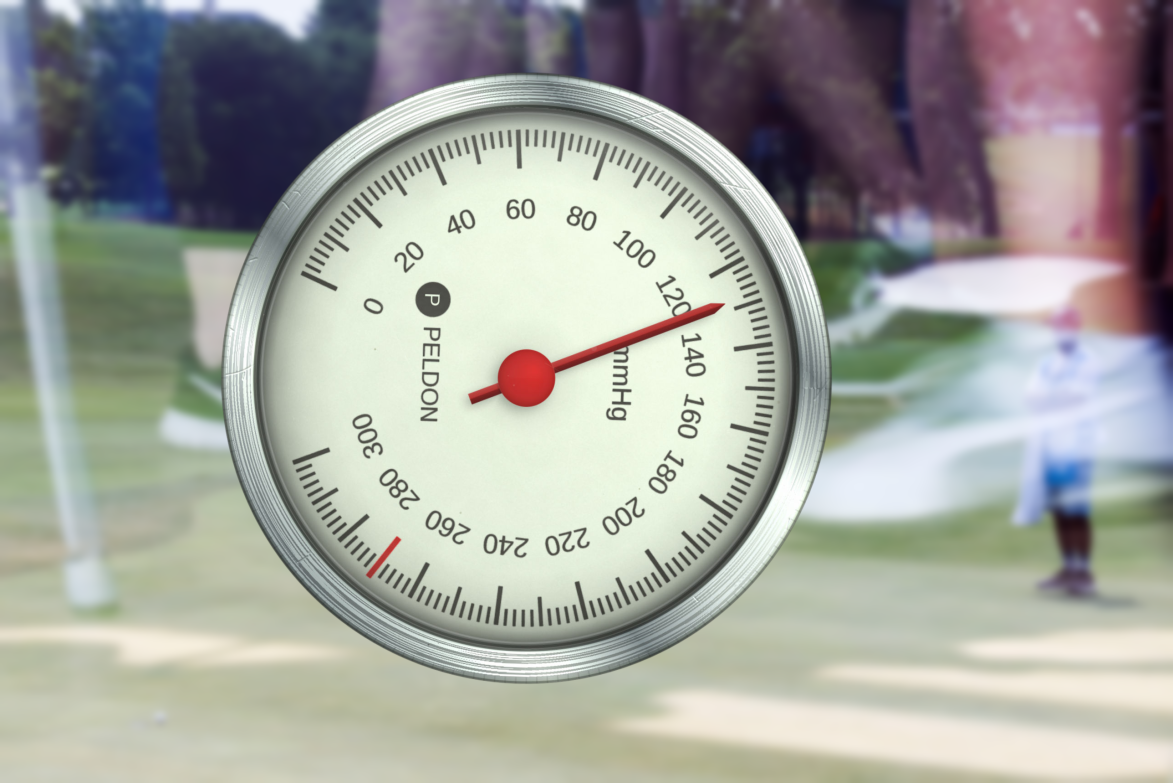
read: 128 mmHg
